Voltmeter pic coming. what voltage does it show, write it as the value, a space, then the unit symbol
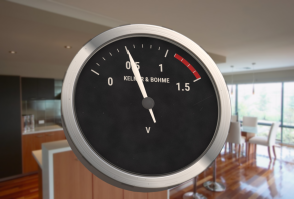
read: 0.5 V
